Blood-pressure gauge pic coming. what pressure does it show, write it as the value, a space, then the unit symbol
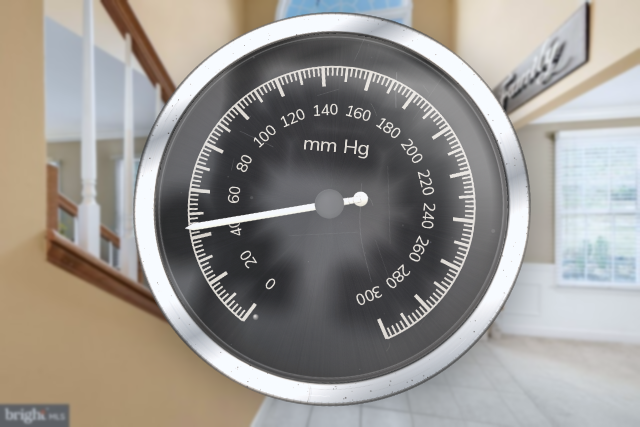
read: 44 mmHg
